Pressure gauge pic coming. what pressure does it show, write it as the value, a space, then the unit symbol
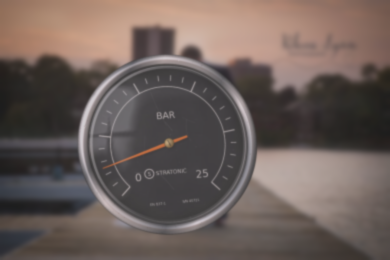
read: 2.5 bar
